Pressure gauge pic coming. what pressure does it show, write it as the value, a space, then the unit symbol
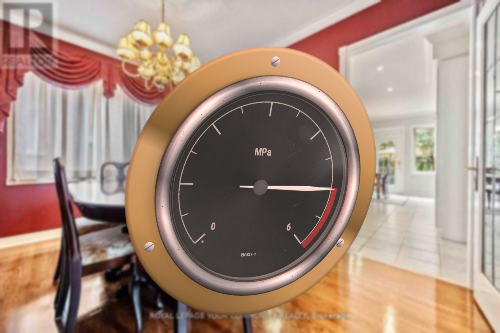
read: 5 MPa
